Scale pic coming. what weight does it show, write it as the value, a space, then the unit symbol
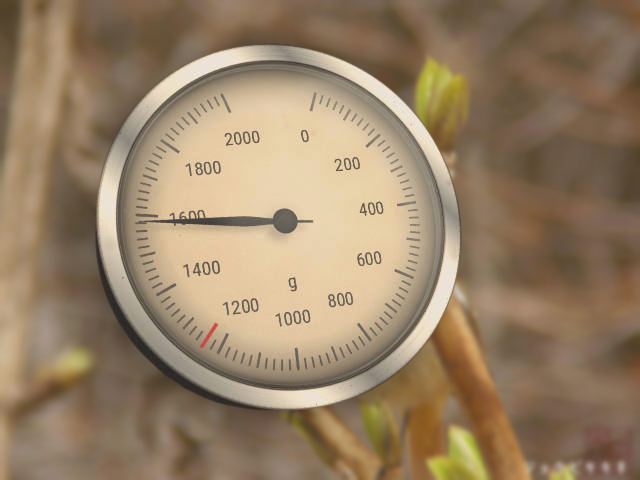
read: 1580 g
